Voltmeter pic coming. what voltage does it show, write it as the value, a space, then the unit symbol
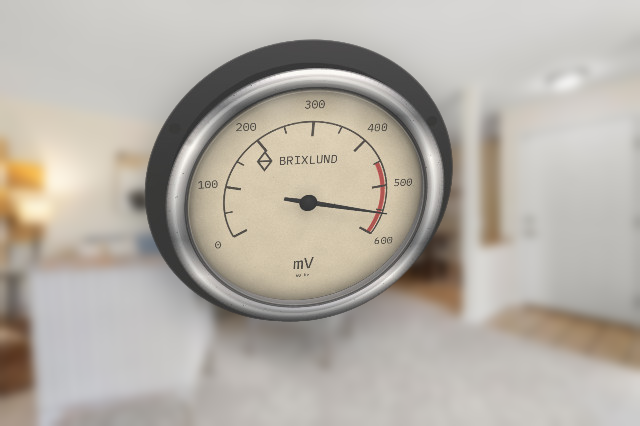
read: 550 mV
